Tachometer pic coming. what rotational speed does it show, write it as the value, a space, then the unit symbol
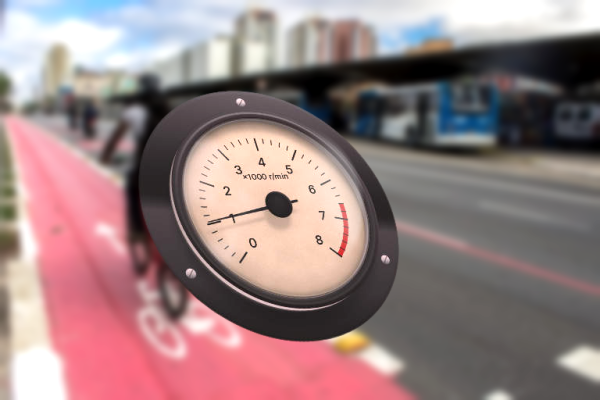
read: 1000 rpm
